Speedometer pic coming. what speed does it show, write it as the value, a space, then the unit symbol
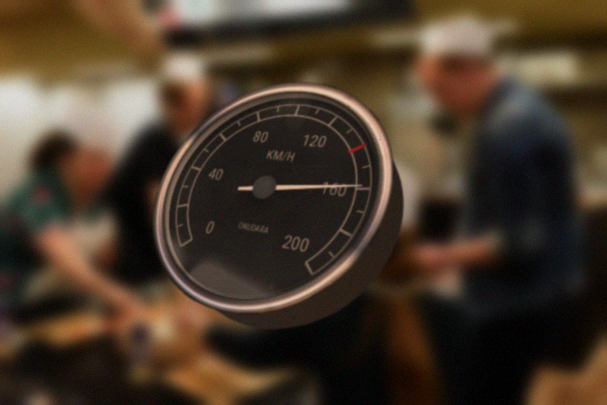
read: 160 km/h
